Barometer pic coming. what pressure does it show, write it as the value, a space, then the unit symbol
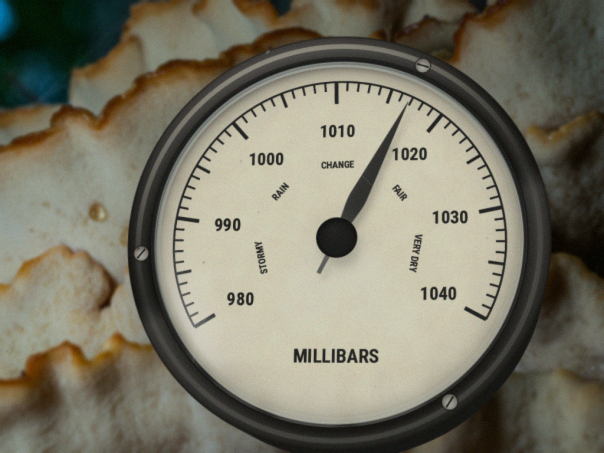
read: 1017 mbar
